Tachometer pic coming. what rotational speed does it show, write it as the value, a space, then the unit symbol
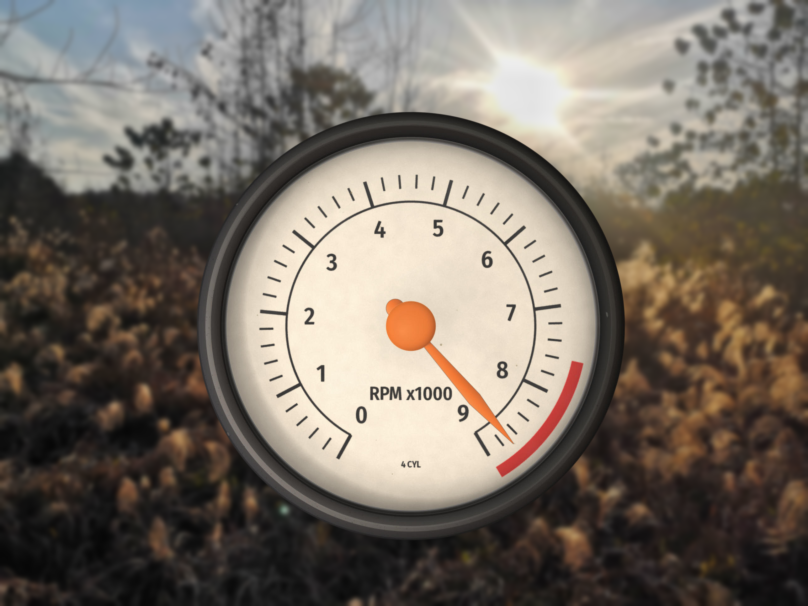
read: 8700 rpm
